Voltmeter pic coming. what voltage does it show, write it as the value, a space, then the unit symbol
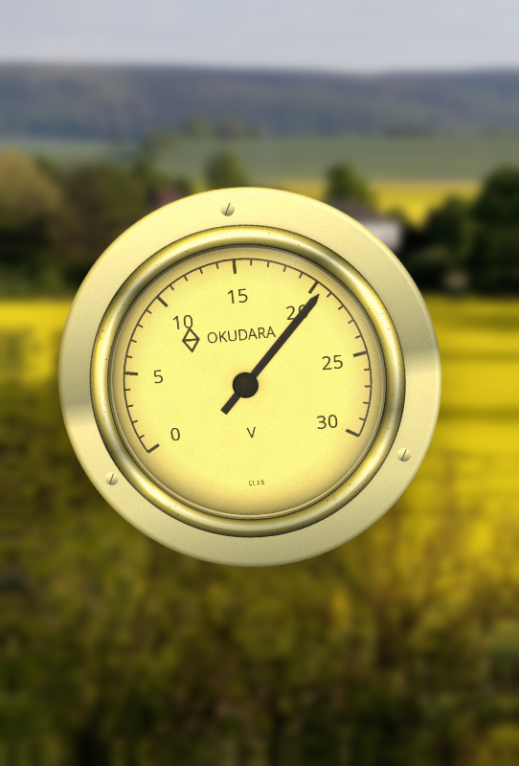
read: 20.5 V
